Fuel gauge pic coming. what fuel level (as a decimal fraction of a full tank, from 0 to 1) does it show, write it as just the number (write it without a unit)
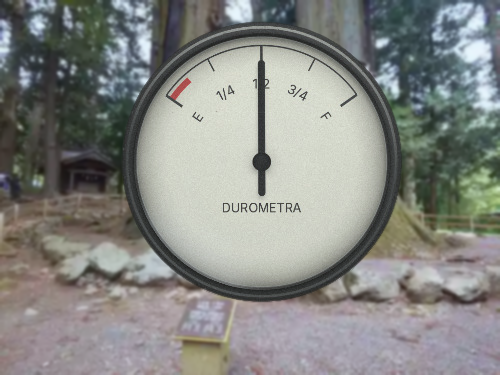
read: 0.5
